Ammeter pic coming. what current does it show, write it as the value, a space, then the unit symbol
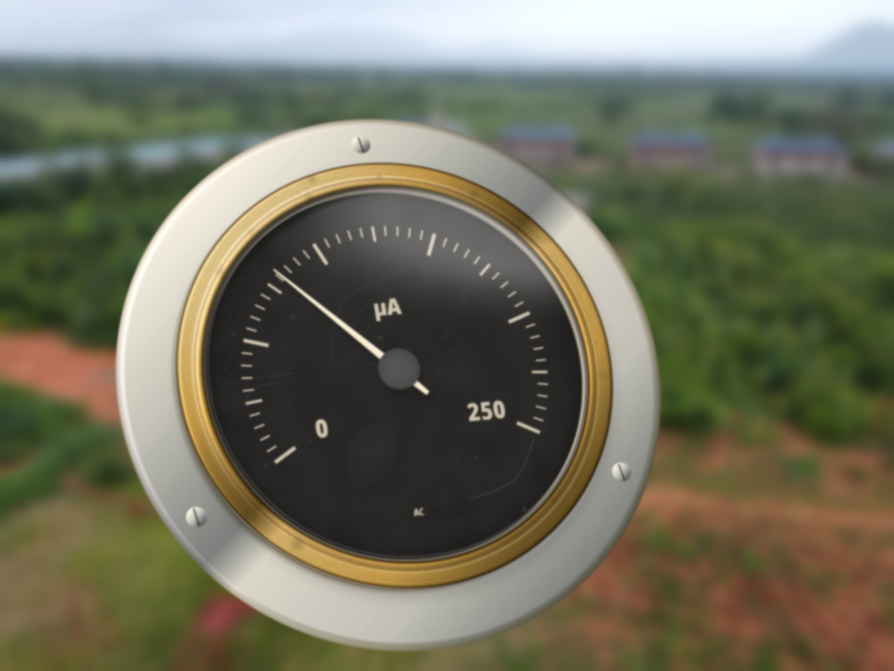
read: 80 µA
